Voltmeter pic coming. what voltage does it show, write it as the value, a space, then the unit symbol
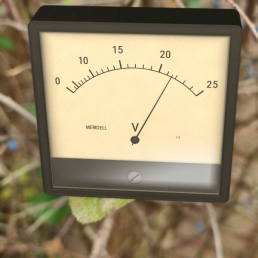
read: 21.5 V
